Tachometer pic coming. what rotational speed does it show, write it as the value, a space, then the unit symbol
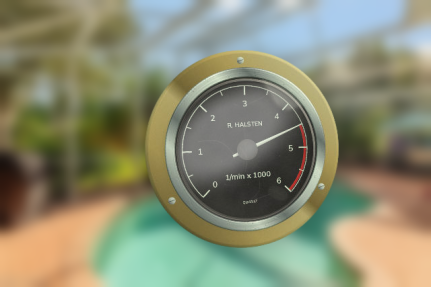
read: 4500 rpm
